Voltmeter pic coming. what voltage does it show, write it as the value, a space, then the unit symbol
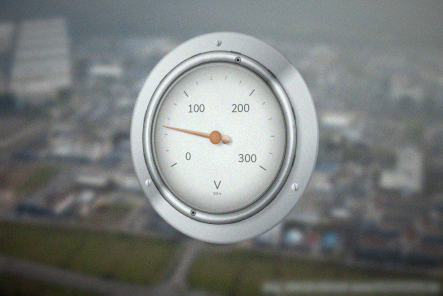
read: 50 V
